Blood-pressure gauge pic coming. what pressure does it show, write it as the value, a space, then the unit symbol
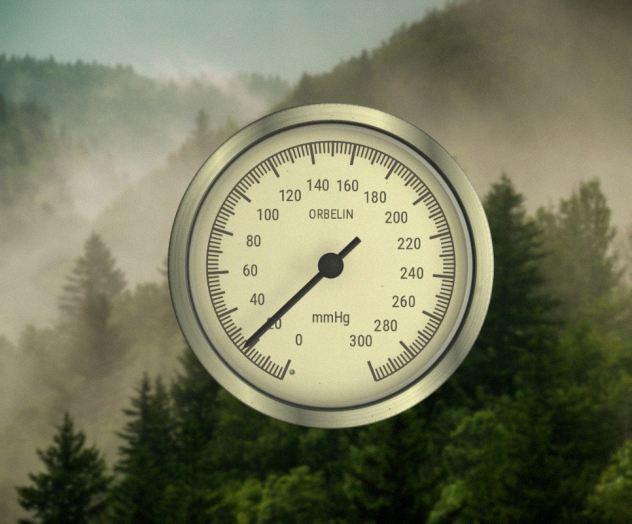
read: 22 mmHg
